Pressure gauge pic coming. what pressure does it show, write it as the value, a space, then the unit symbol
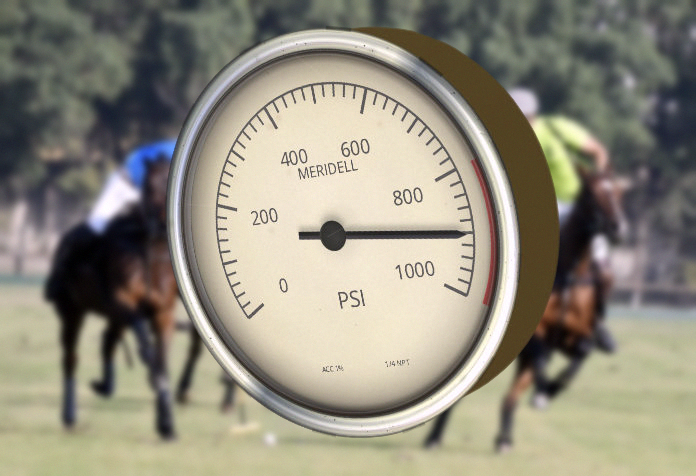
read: 900 psi
